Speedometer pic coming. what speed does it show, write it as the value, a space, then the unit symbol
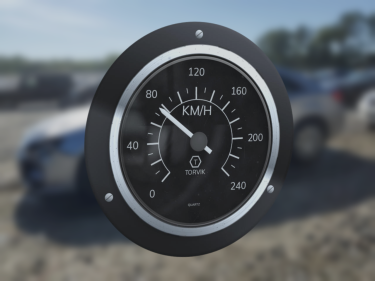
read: 75 km/h
